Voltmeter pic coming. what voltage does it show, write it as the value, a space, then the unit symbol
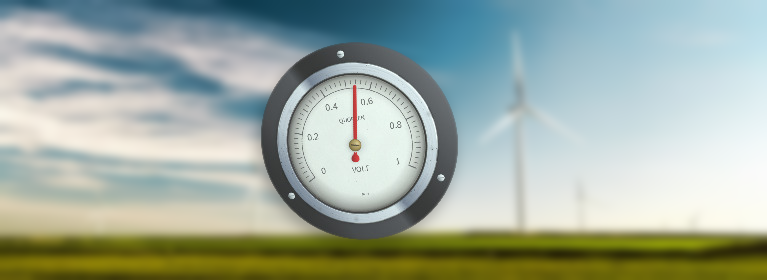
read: 0.54 V
